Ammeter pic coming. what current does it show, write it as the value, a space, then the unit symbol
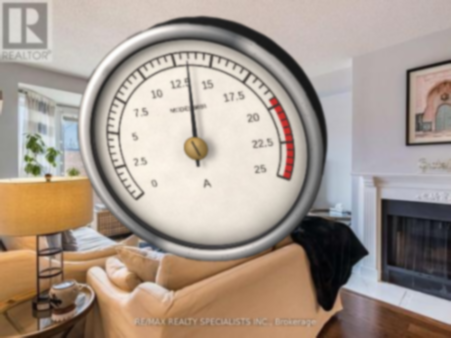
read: 13.5 A
